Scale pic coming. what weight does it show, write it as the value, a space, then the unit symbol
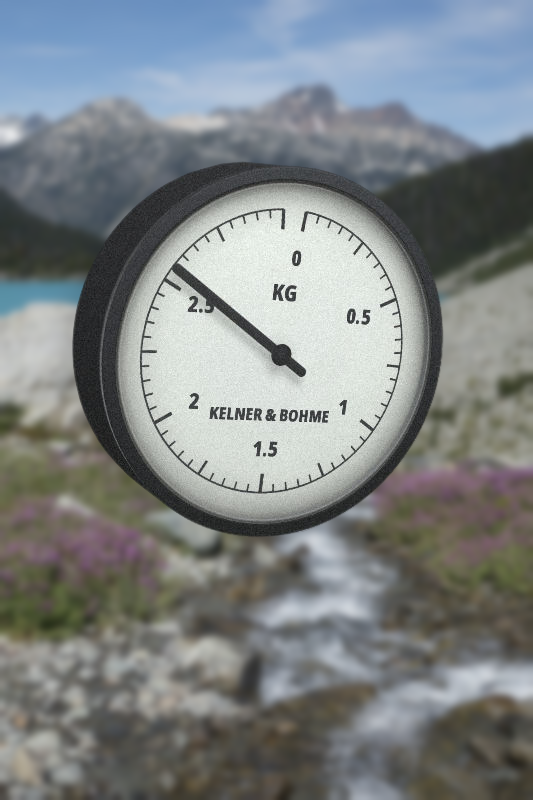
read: 2.55 kg
